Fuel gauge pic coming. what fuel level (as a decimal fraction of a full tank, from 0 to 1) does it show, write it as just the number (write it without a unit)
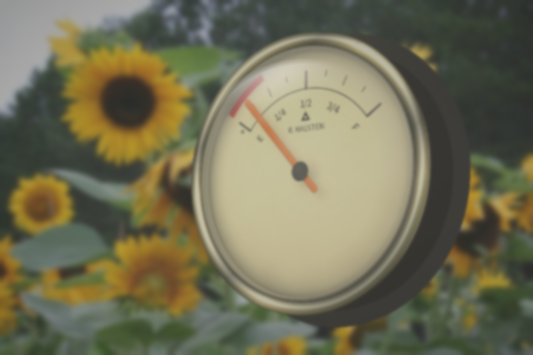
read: 0.125
